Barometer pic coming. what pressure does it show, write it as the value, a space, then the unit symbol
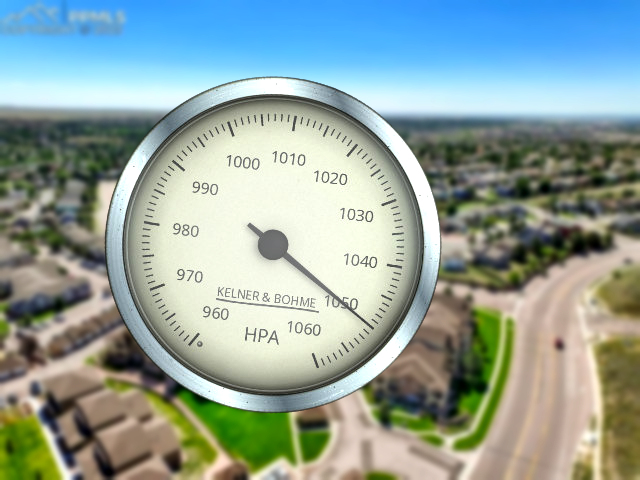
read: 1050 hPa
